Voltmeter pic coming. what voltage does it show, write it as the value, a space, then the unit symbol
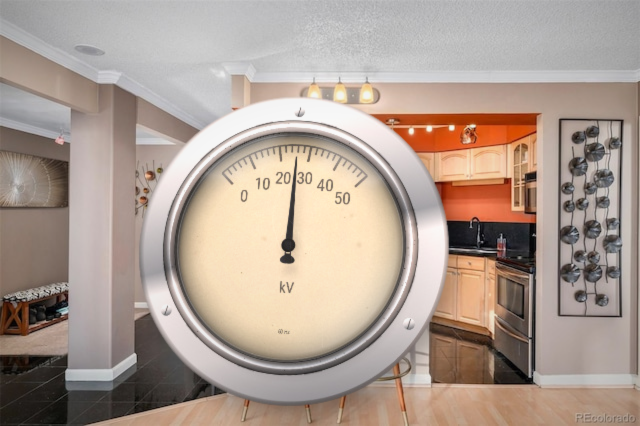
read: 26 kV
